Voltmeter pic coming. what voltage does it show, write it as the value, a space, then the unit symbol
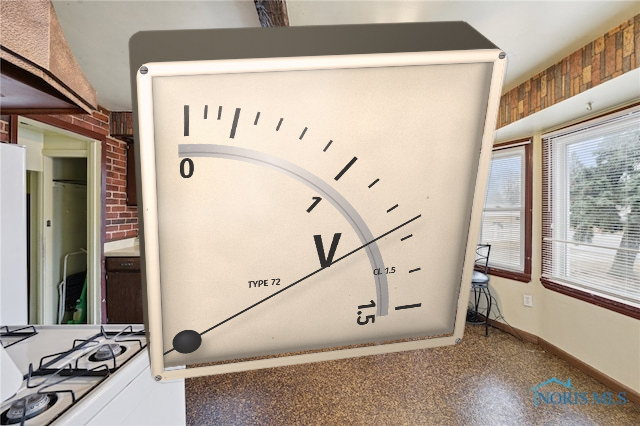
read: 1.25 V
